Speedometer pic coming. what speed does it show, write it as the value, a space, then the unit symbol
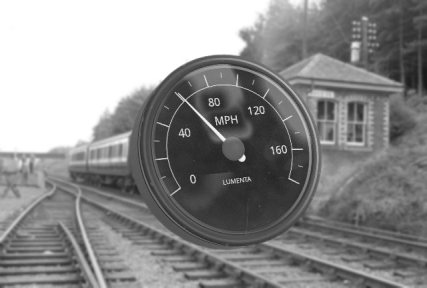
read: 60 mph
